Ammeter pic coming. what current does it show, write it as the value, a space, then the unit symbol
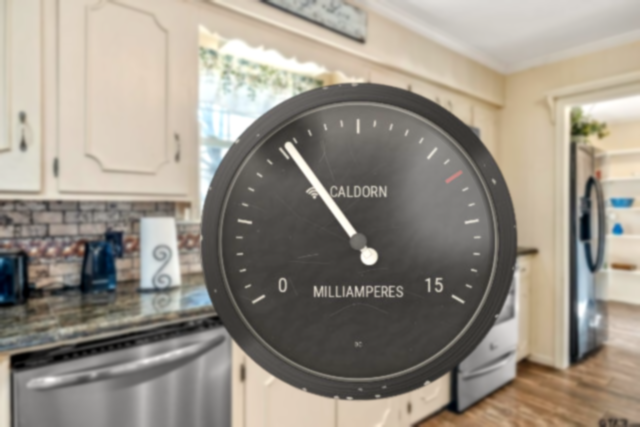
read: 5.25 mA
